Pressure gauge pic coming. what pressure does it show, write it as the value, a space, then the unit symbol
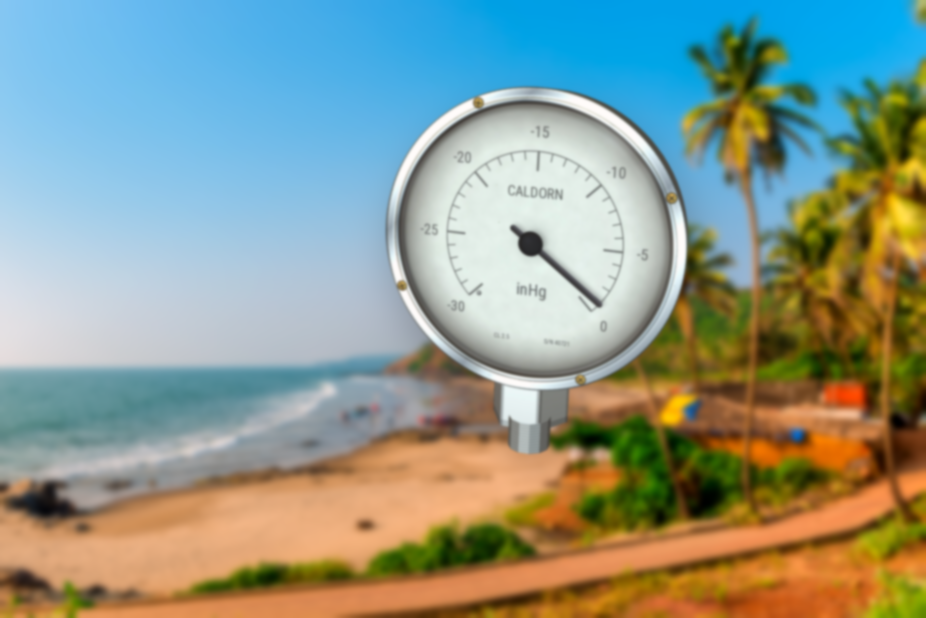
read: -1 inHg
